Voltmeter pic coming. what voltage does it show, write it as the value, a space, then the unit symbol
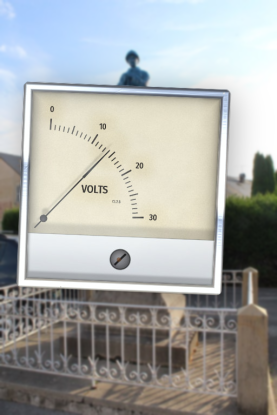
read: 14 V
